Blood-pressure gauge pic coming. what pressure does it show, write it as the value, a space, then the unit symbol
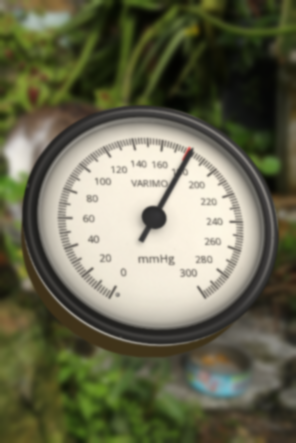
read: 180 mmHg
